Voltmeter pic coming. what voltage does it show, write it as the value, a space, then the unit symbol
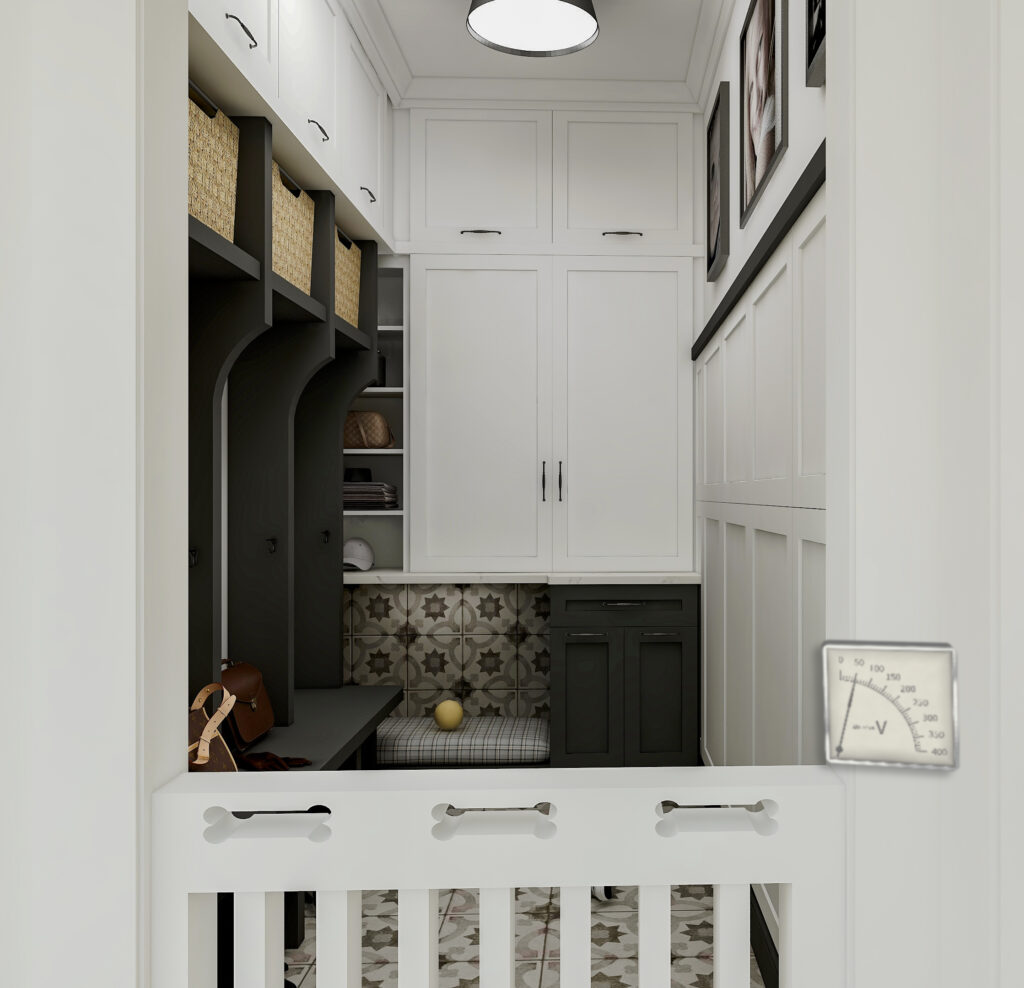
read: 50 V
